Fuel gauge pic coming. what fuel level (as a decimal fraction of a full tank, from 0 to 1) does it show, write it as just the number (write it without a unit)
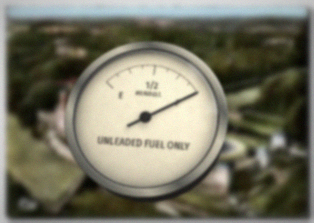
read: 1
